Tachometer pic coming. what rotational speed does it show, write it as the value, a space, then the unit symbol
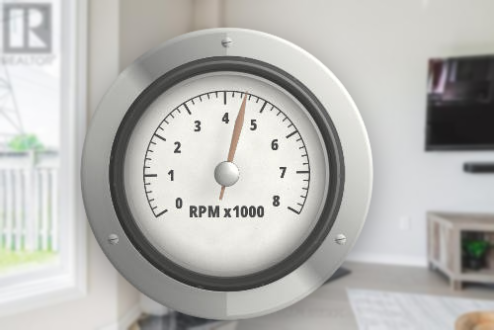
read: 4500 rpm
